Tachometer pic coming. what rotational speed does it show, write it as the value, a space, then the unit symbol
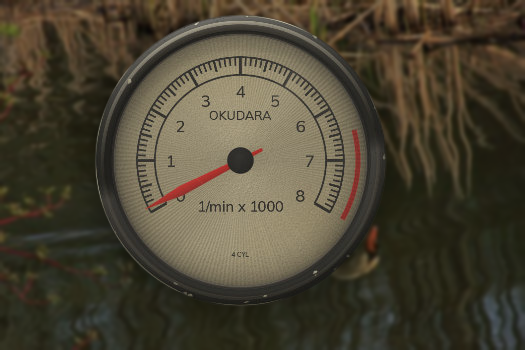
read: 100 rpm
